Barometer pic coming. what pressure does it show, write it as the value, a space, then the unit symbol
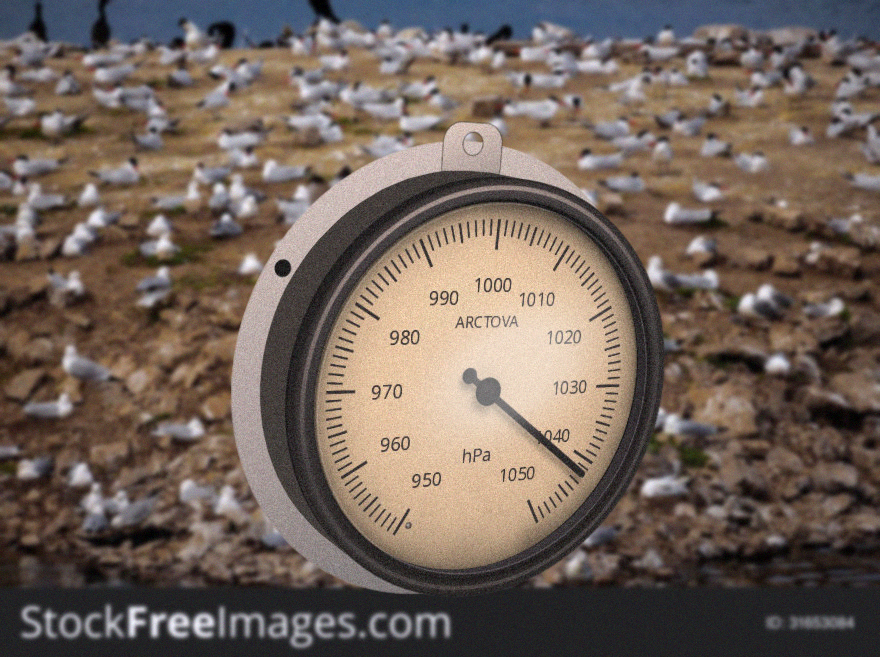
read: 1042 hPa
